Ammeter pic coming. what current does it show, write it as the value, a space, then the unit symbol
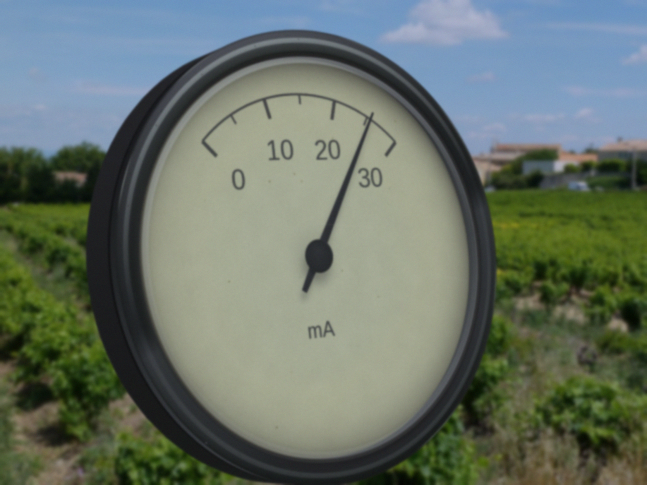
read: 25 mA
